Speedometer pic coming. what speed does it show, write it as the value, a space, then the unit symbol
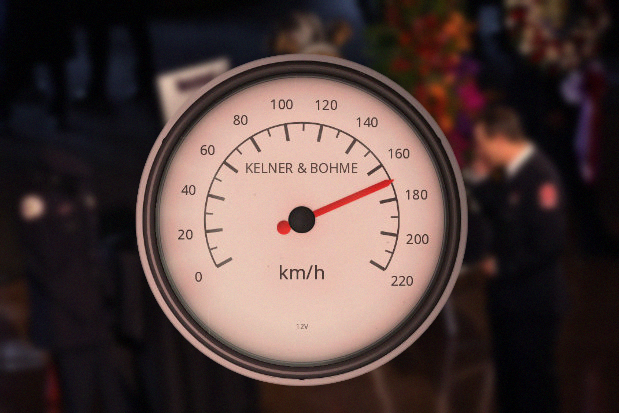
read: 170 km/h
